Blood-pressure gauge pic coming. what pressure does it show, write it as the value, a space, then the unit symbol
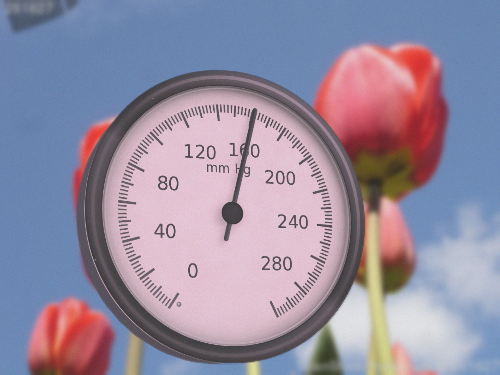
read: 160 mmHg
